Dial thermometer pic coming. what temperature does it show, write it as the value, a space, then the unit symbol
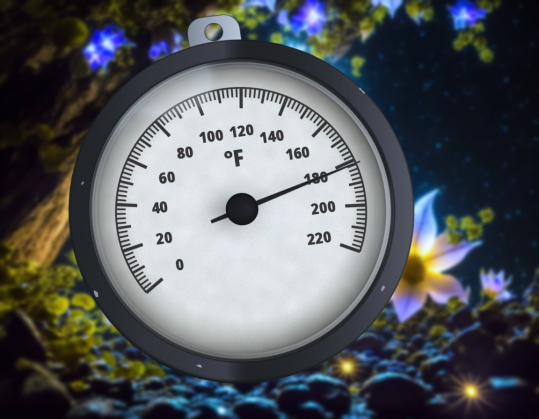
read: 182 °F
